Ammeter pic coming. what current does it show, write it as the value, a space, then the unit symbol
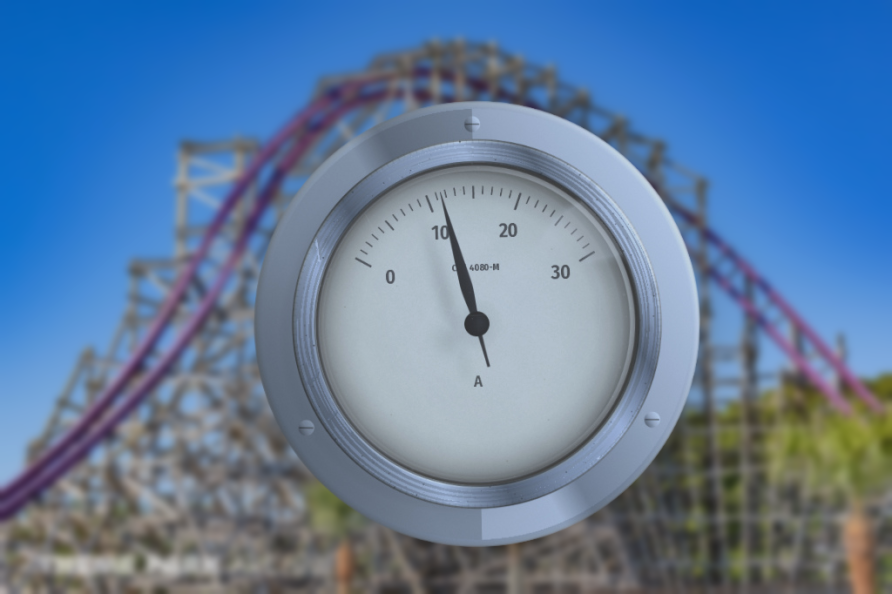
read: 11.5 A
